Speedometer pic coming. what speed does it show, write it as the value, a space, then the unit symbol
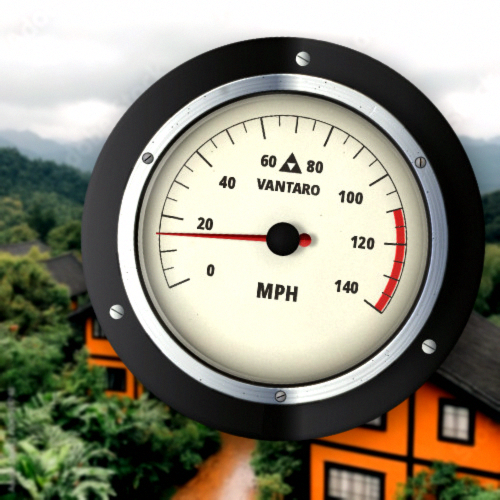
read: 15 mph
